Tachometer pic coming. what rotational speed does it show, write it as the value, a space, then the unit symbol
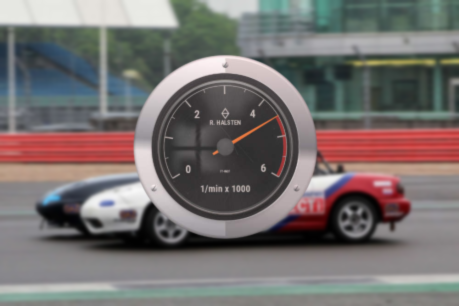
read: 4500 rpm
